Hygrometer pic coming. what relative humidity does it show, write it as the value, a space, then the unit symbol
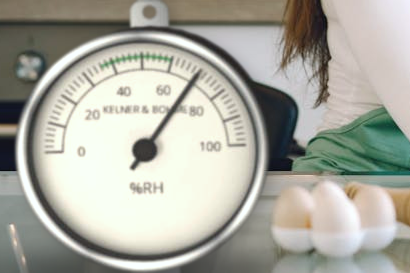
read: 70 %
